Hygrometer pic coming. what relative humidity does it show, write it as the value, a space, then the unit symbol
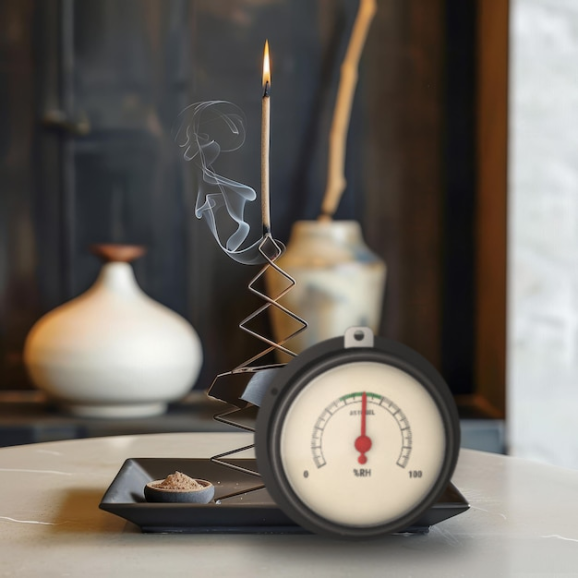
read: 50 %
